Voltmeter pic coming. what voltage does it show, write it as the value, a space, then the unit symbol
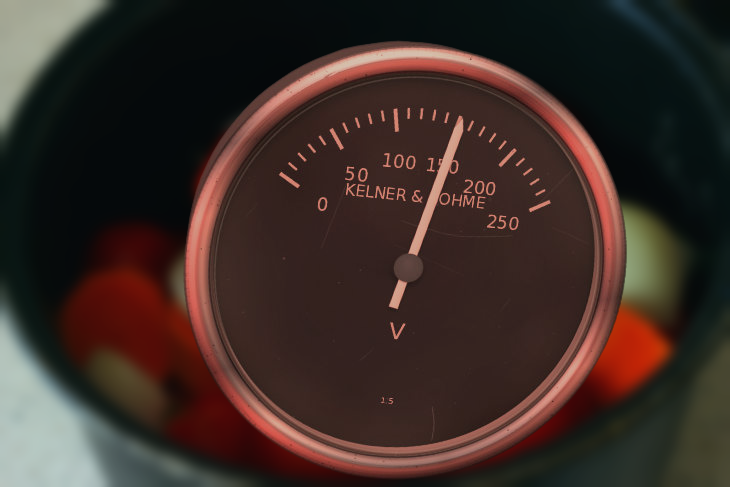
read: 150 V
